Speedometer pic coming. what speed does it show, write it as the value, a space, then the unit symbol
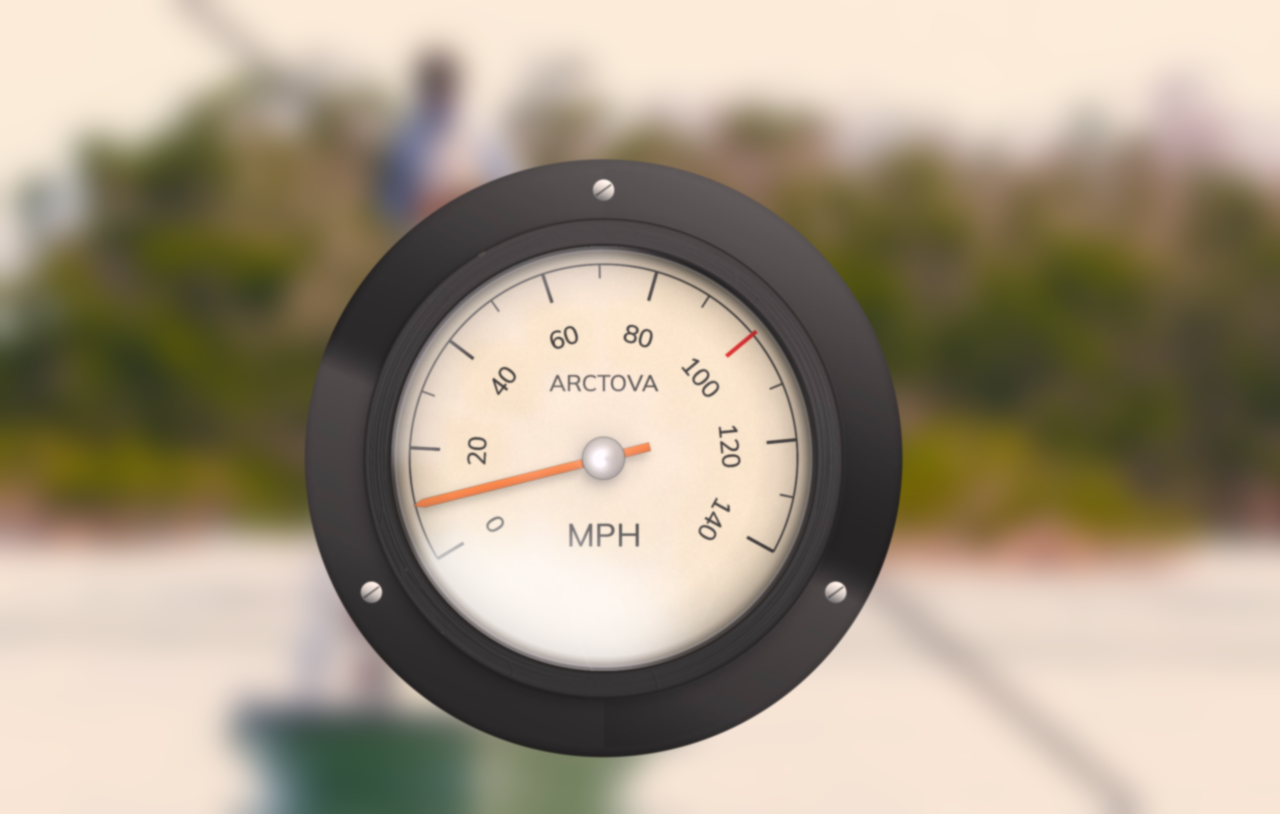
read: 10 mph
